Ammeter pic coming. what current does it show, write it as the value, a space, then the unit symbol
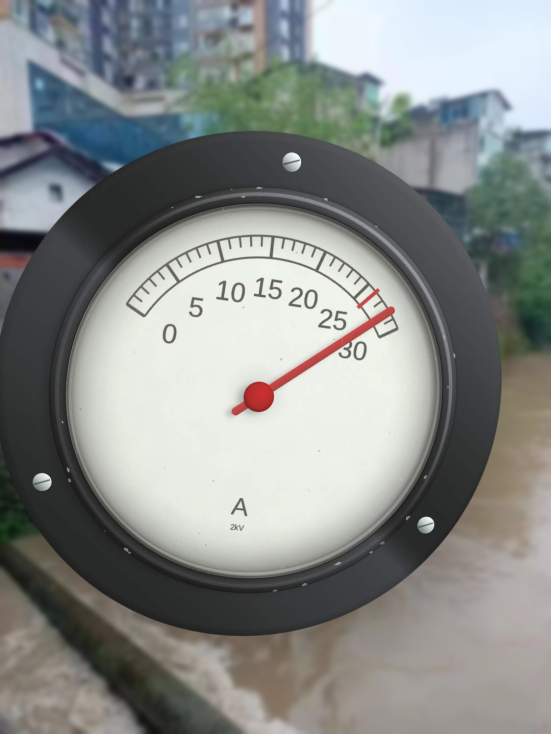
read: 28 A
